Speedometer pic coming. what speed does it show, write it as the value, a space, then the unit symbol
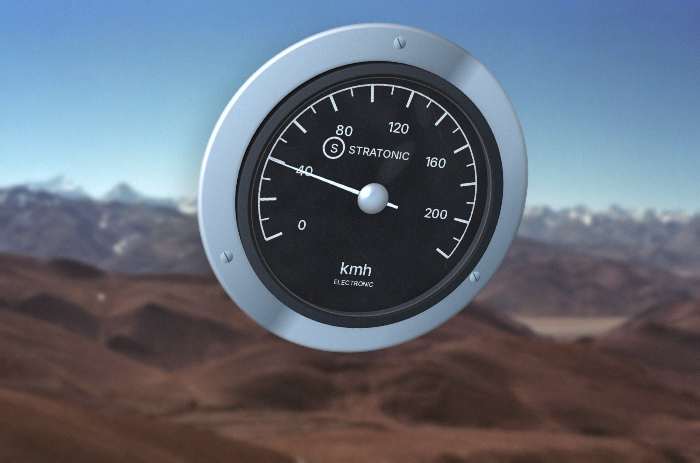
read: 40 km/h
